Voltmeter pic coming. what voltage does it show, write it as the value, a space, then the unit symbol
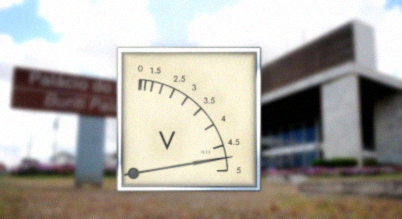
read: 4.75 V
